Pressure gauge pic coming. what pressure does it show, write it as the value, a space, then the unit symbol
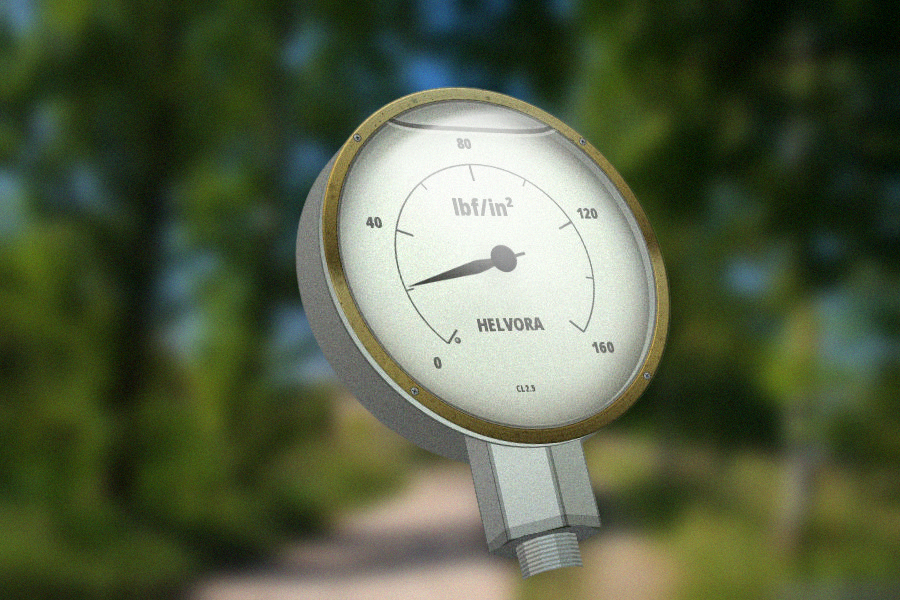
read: 20 psi
